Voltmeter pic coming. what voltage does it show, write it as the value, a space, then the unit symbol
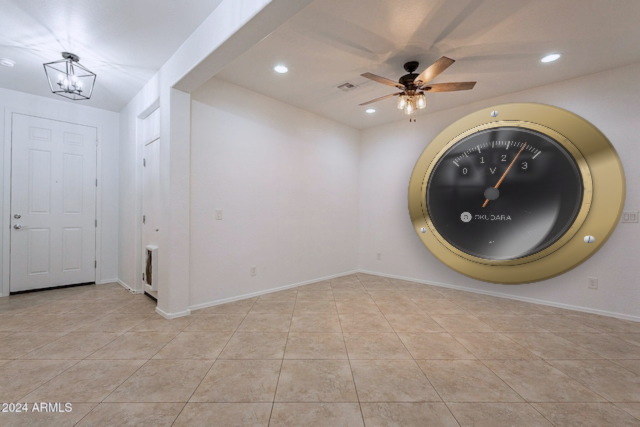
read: 2.5 V
